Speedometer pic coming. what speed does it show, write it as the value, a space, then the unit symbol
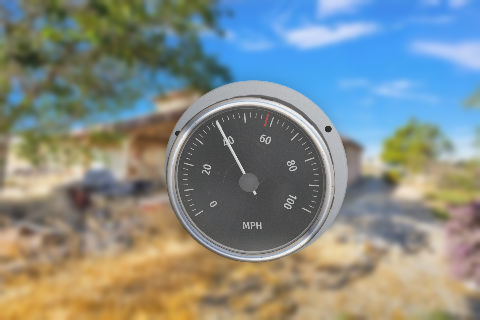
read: 40 mph
